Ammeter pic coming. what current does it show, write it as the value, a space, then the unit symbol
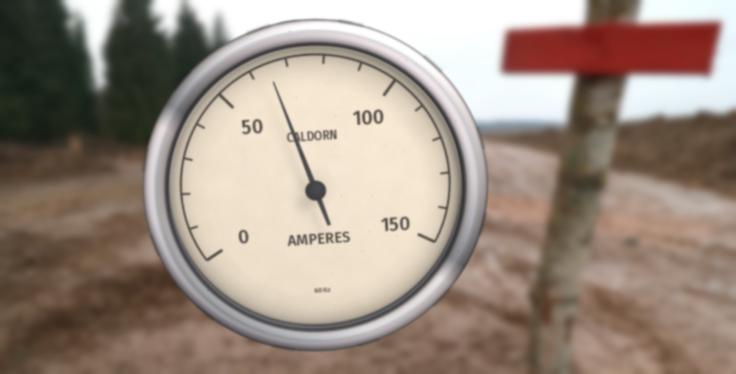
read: 65 A
